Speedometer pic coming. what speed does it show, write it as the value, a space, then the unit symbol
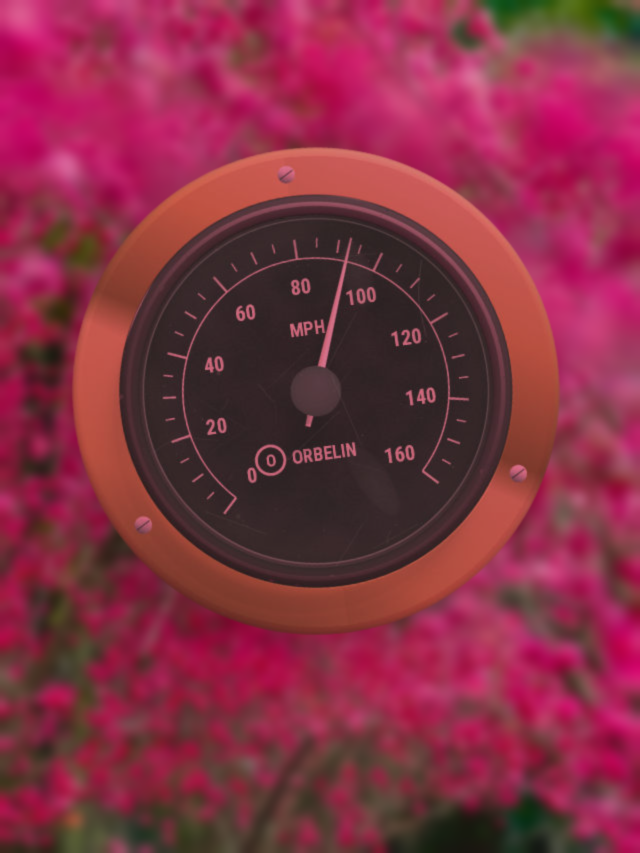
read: 92.5 mph
